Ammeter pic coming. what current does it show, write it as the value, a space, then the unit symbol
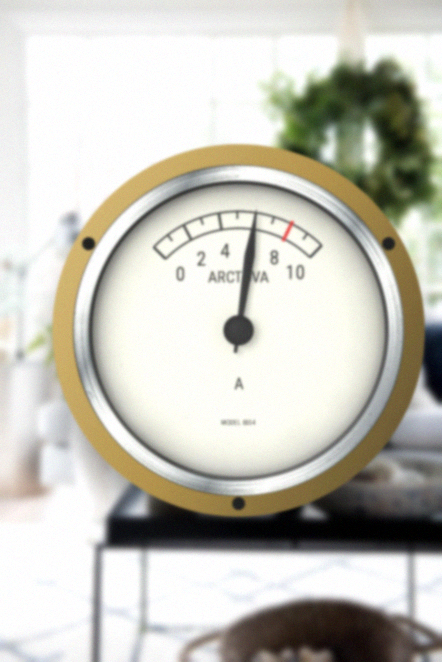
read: 6 A
